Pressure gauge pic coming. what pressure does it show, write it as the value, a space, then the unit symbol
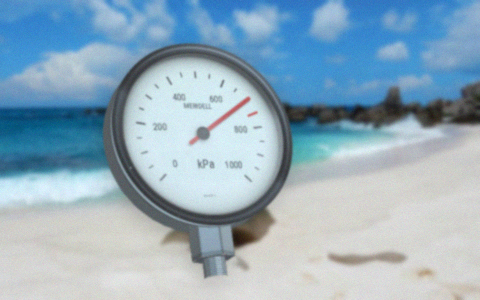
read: 700 kPa
